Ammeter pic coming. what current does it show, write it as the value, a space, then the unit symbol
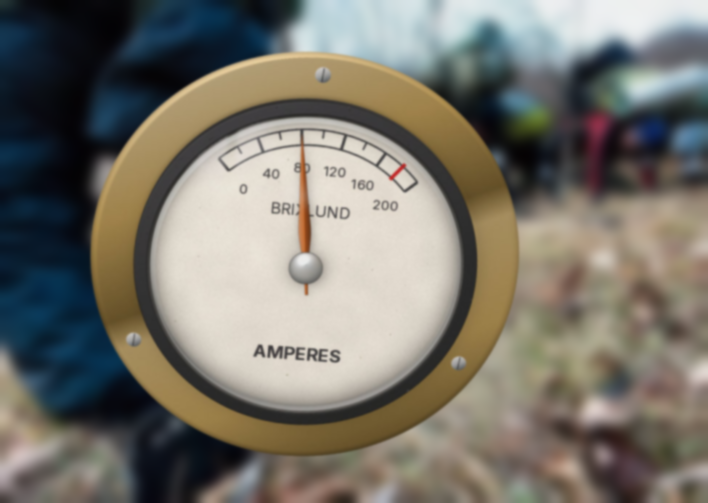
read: 80 A
